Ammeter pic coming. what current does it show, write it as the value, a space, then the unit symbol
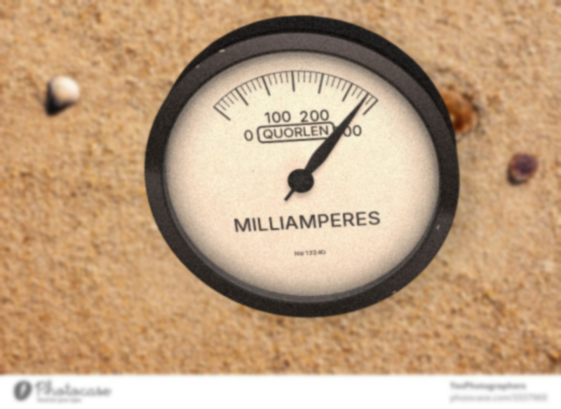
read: 280 mA
